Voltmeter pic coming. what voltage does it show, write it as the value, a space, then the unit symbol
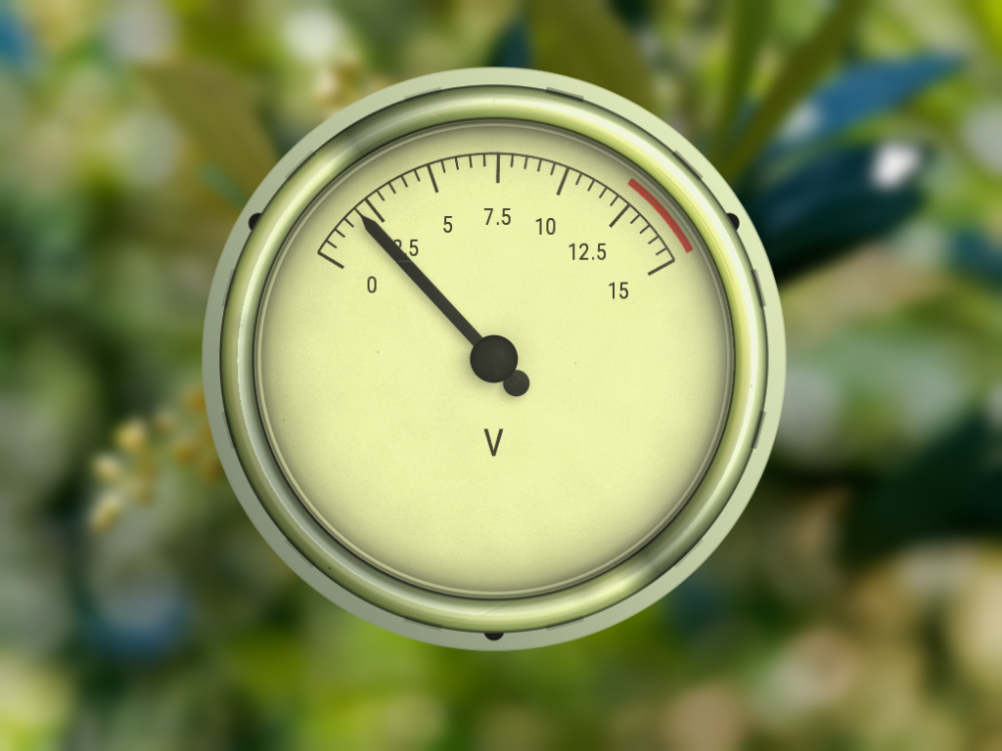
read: 2 V
